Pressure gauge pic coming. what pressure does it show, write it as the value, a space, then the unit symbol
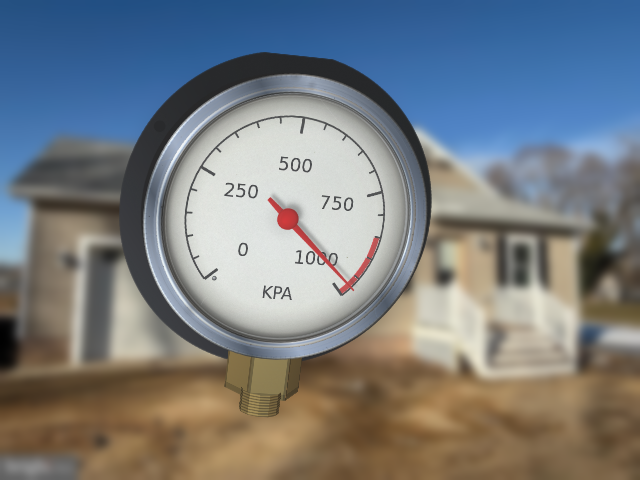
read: 975 kPa
